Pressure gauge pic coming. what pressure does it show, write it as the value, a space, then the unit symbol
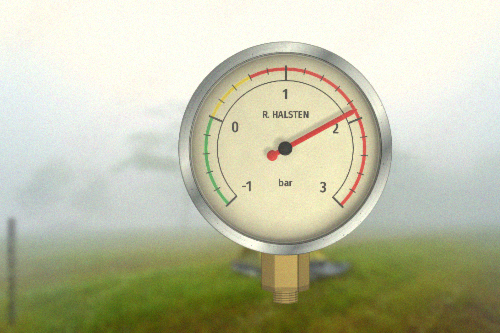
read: 1.9 bar
